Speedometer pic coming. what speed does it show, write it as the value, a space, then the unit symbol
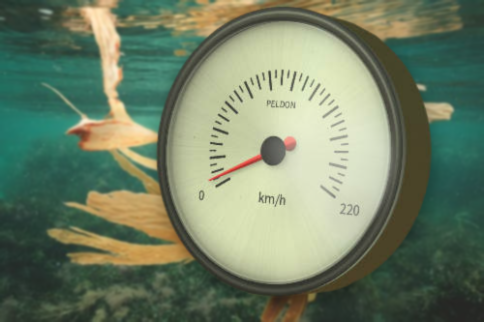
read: 5 km/h
